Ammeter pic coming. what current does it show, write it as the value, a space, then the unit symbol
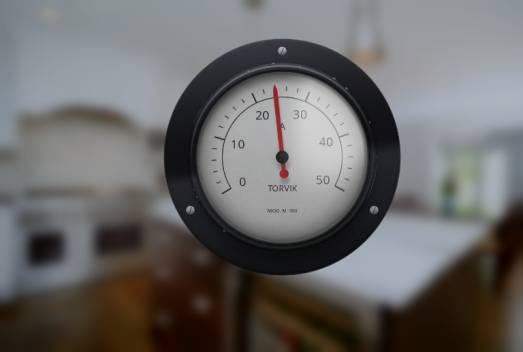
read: 24 A
